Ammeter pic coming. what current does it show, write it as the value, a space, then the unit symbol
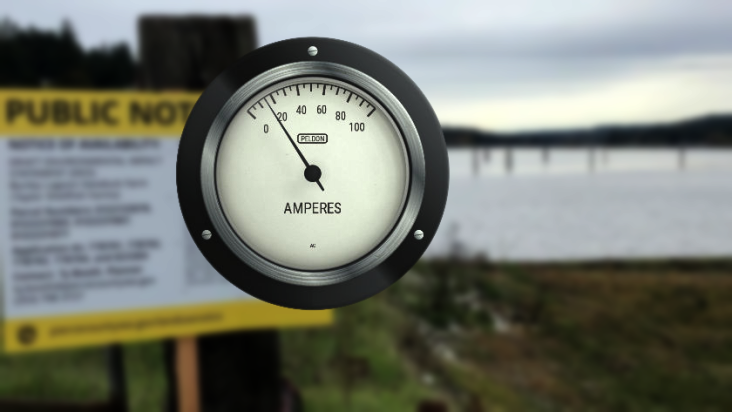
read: 15 A
